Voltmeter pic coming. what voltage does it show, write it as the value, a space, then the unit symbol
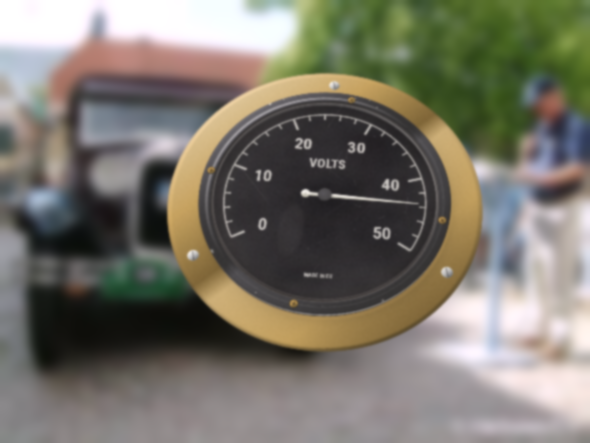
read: 44 V
